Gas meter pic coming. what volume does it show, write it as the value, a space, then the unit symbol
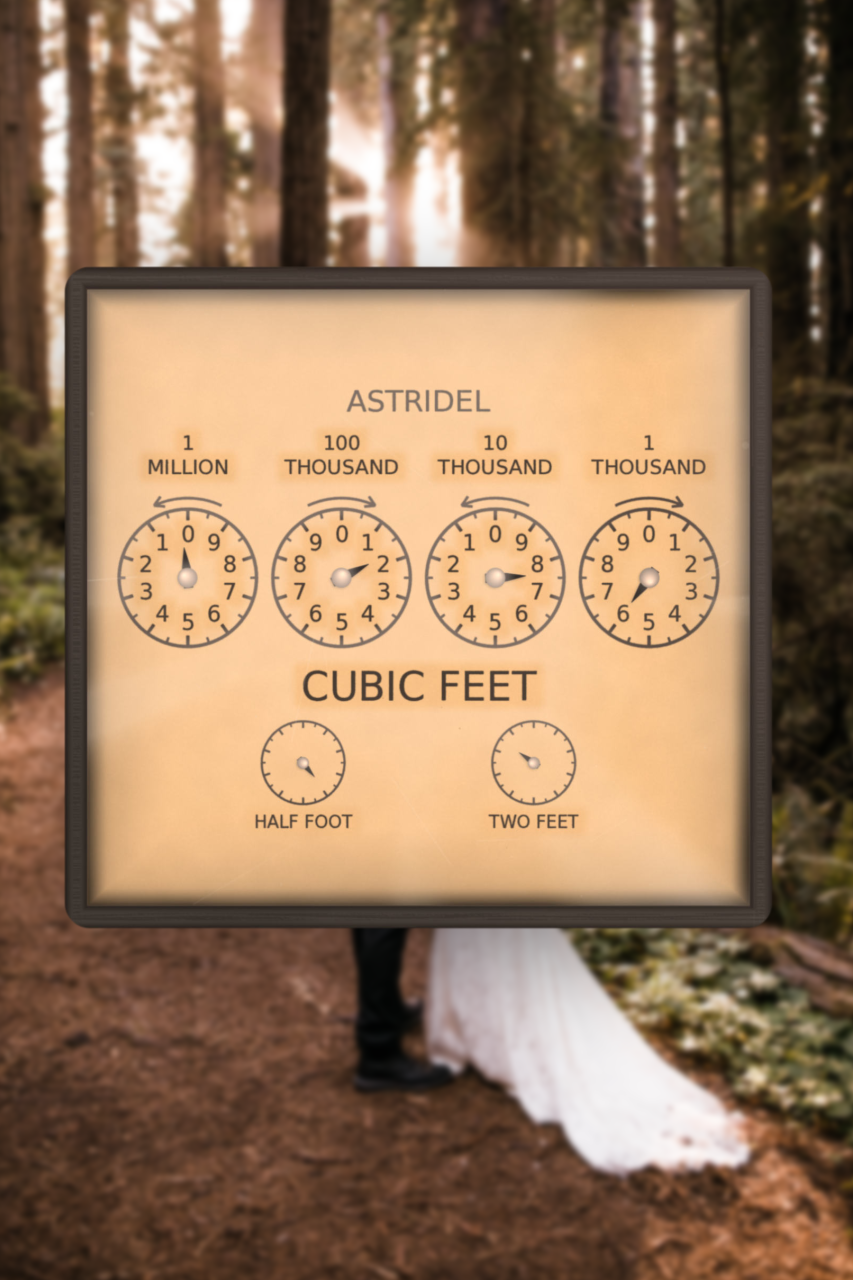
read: 17600 ft³
